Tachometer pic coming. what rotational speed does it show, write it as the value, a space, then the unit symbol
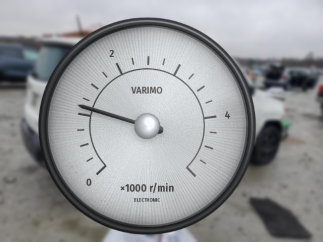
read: 1125 rpm
